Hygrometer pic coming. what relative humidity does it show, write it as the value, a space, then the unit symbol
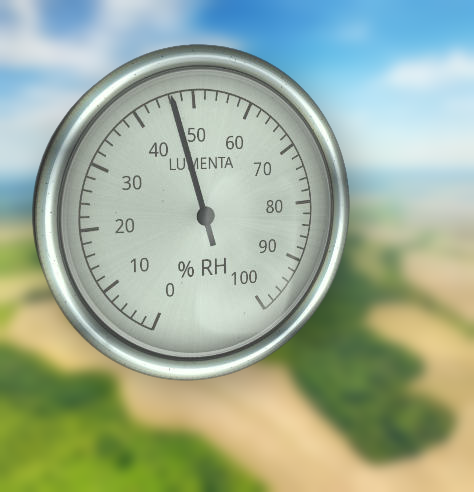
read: 46 %
